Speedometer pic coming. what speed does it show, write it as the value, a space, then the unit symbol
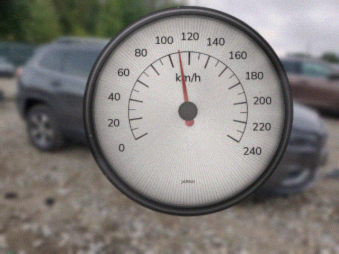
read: 110 km/h
